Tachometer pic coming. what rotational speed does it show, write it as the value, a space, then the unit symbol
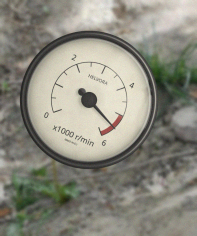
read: 5500 rpm
